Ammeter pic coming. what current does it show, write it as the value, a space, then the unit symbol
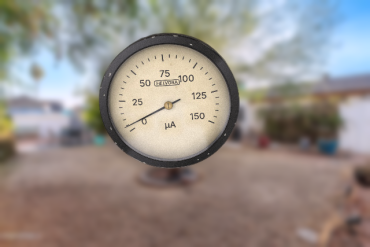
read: 5 µA
